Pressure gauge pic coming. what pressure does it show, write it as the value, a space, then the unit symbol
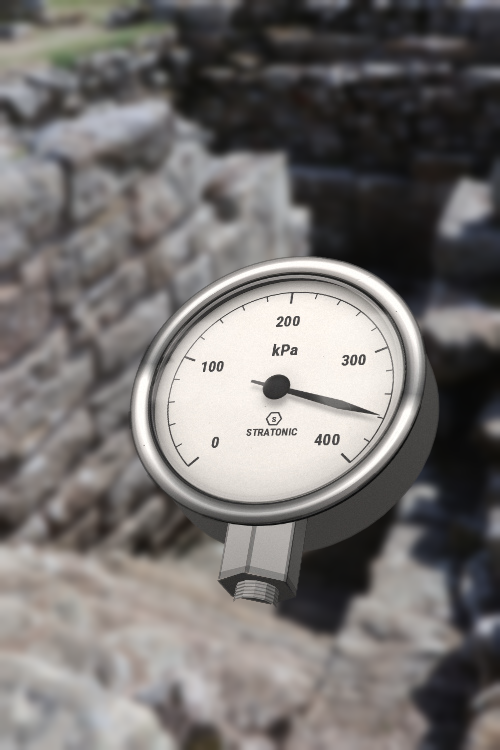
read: 360 kPa
